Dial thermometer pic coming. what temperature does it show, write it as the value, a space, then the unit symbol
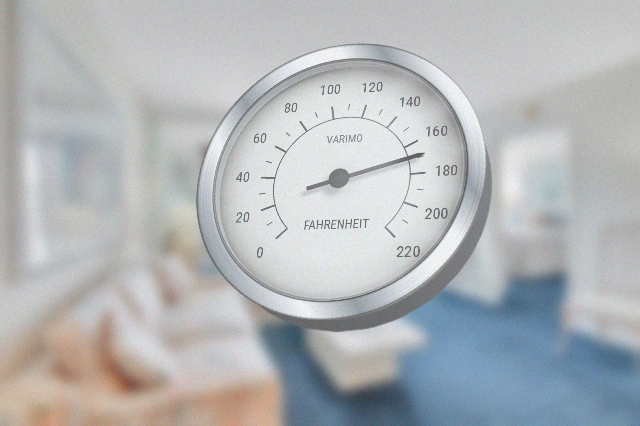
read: 170 °F
